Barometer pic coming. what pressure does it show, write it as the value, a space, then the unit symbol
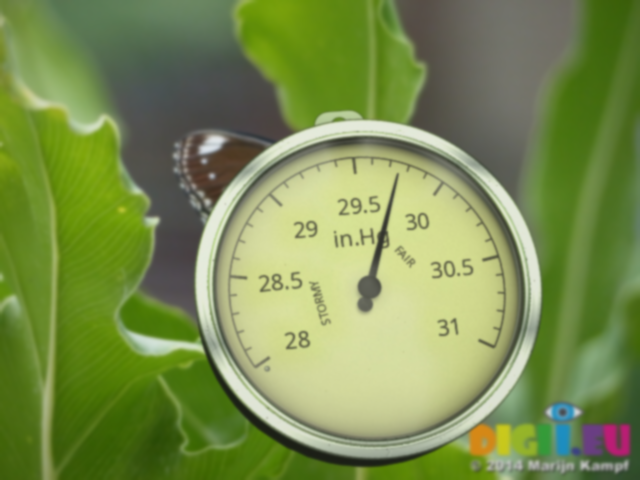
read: 29.75 inHg
